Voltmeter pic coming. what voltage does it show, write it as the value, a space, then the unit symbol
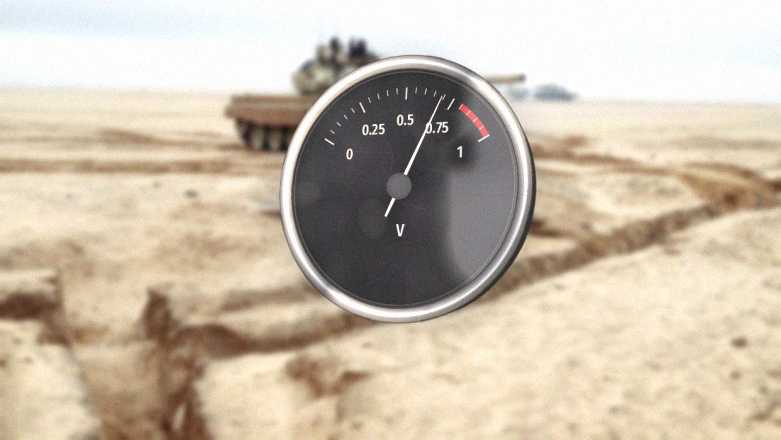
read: 0.7 V
